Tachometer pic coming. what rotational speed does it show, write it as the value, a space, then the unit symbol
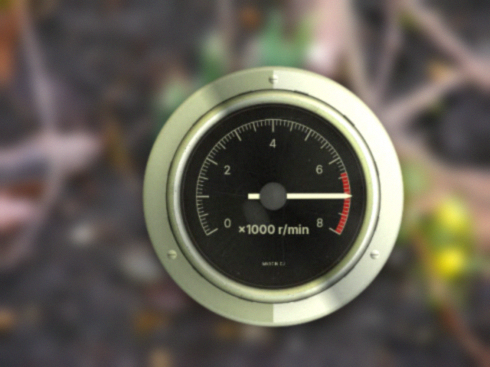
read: 7000 rpm
